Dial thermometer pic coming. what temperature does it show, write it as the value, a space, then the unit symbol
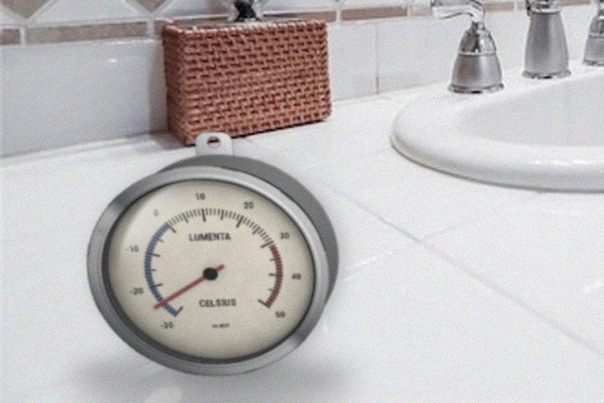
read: -25 °C
